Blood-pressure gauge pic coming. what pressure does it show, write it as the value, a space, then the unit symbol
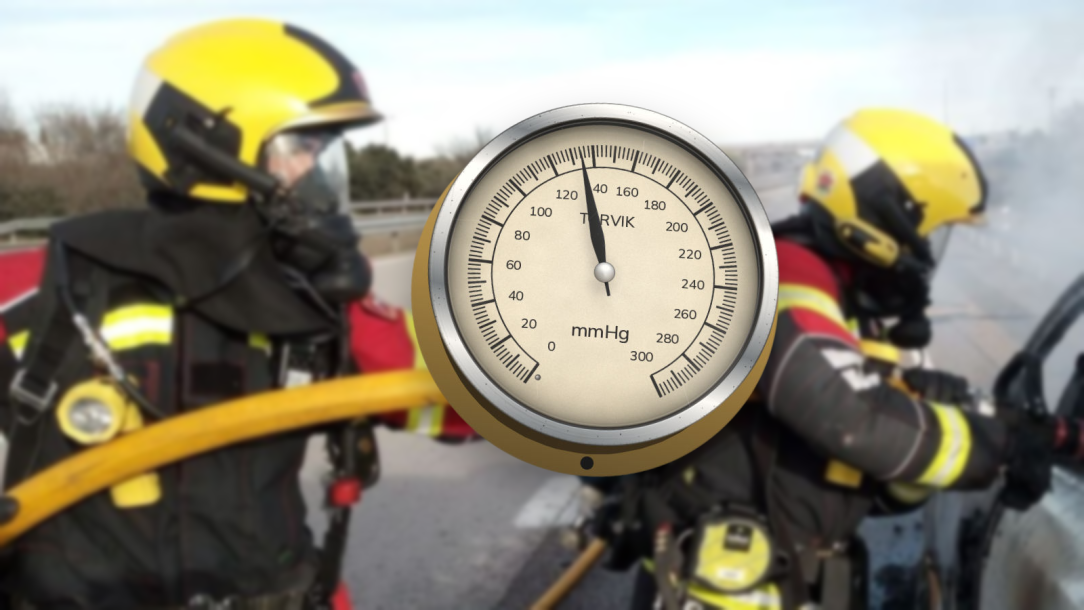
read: 134 mmHg
